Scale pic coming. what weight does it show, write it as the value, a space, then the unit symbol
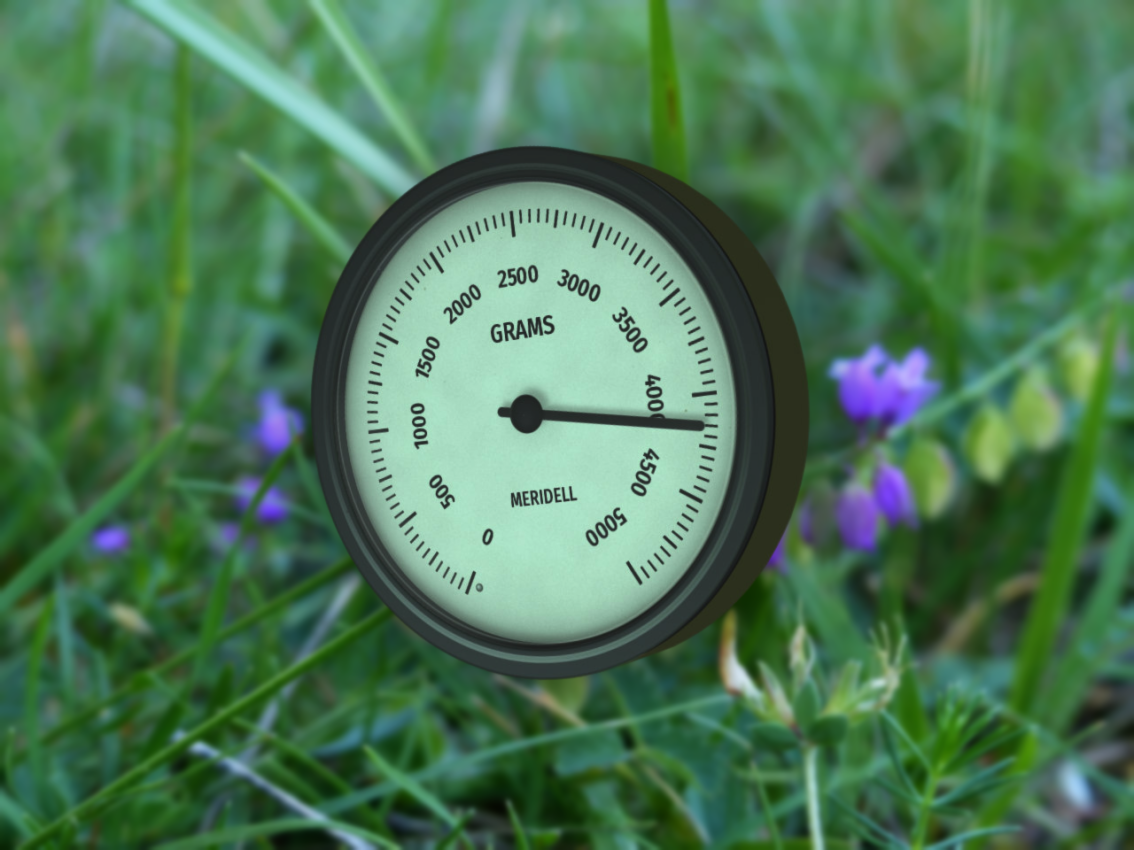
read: 4150 g
